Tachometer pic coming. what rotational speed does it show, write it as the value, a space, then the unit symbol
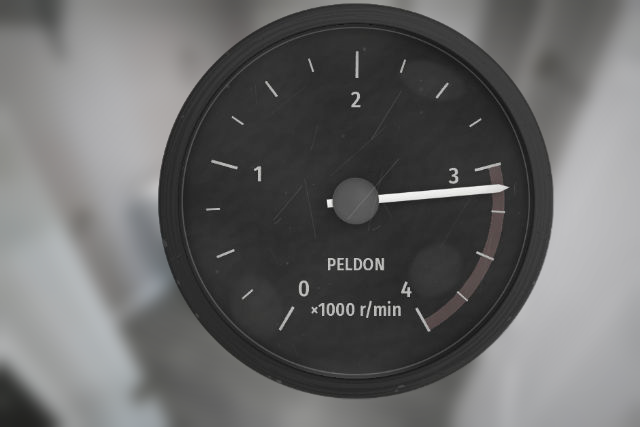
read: 3125 rpm
